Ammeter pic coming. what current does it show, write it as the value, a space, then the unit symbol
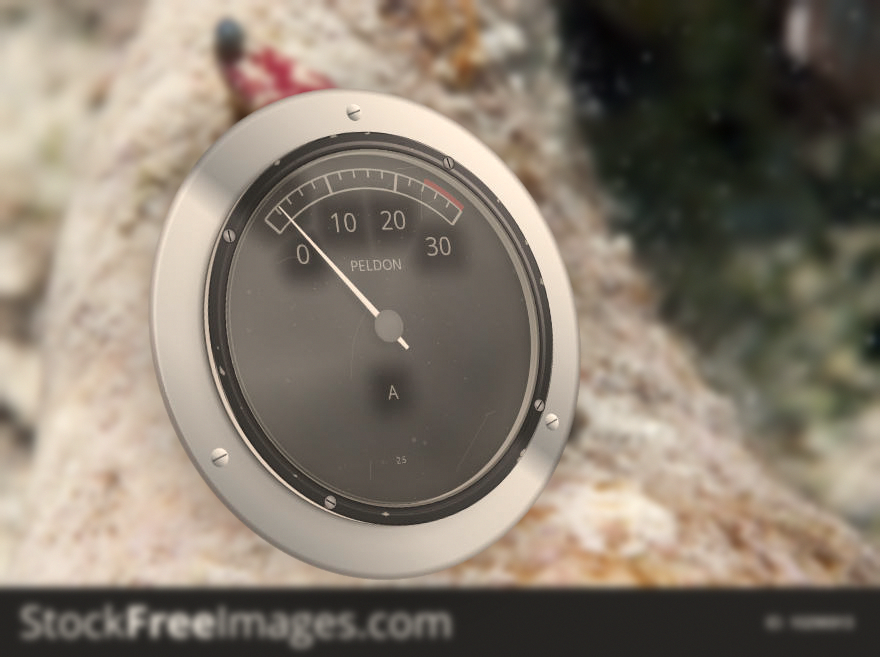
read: 2 A
